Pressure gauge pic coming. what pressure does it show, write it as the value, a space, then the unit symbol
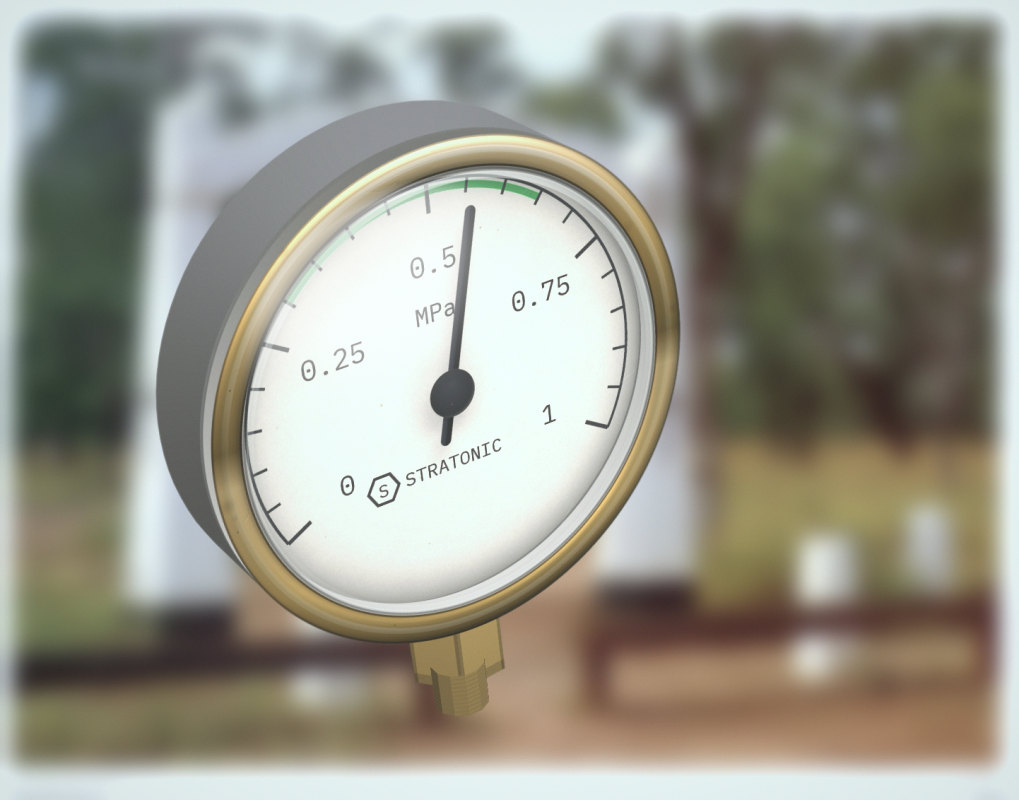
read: 0.55 MPa
